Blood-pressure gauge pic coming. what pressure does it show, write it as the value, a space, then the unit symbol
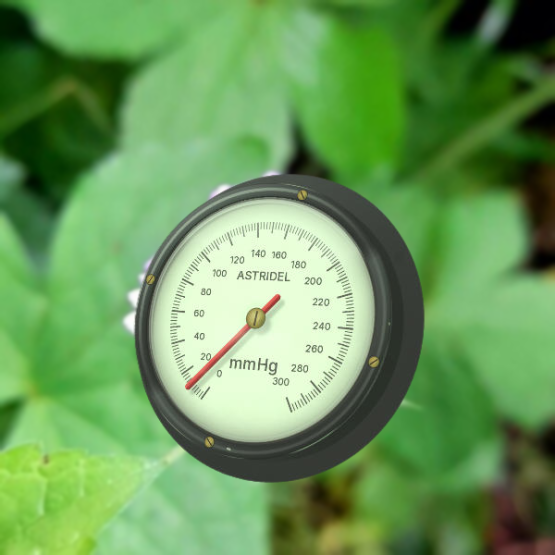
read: 10 mmHg
